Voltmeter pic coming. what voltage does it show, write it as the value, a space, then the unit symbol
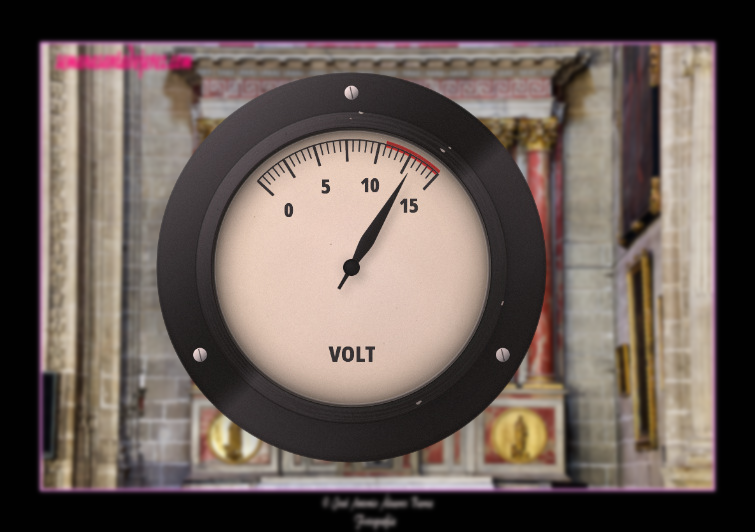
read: 13 V
